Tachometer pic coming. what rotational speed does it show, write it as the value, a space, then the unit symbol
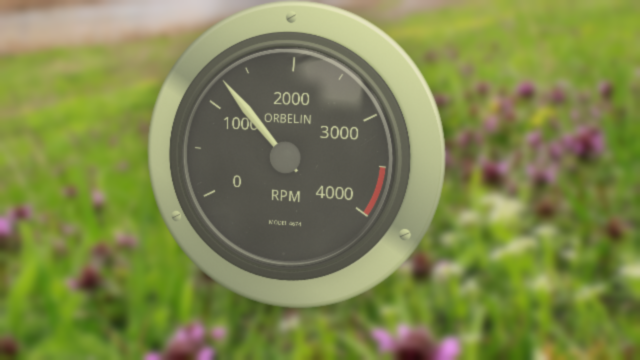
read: 1250 rpm
